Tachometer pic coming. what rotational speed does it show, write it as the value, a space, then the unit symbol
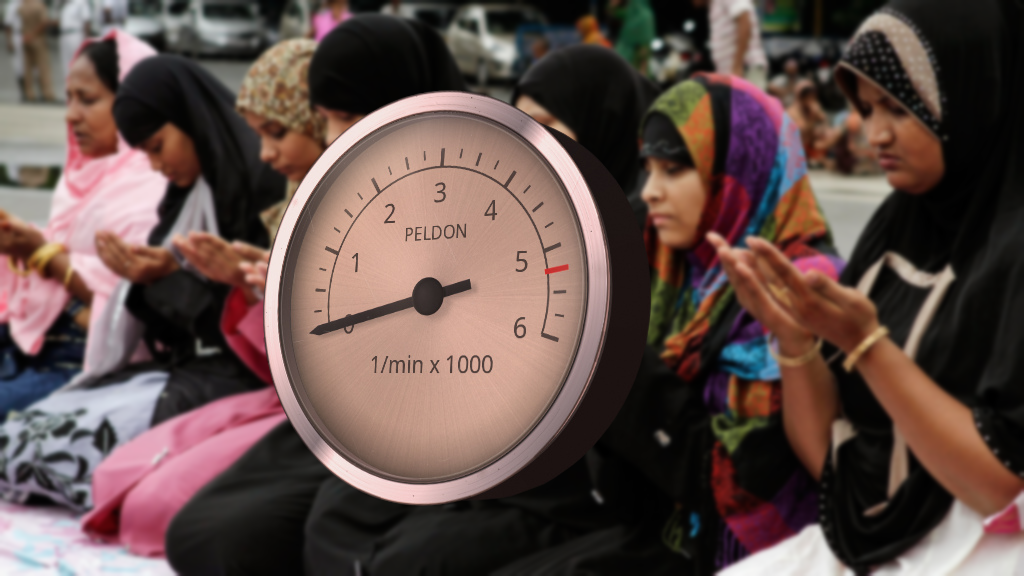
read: 0 rpm
